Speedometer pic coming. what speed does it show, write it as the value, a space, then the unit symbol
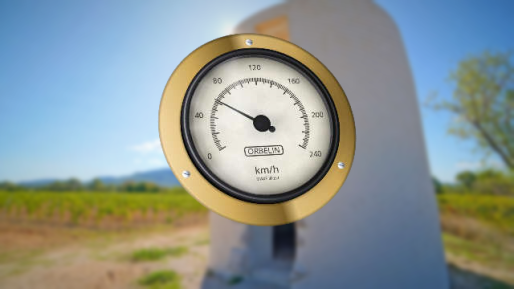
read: 60 km/h
